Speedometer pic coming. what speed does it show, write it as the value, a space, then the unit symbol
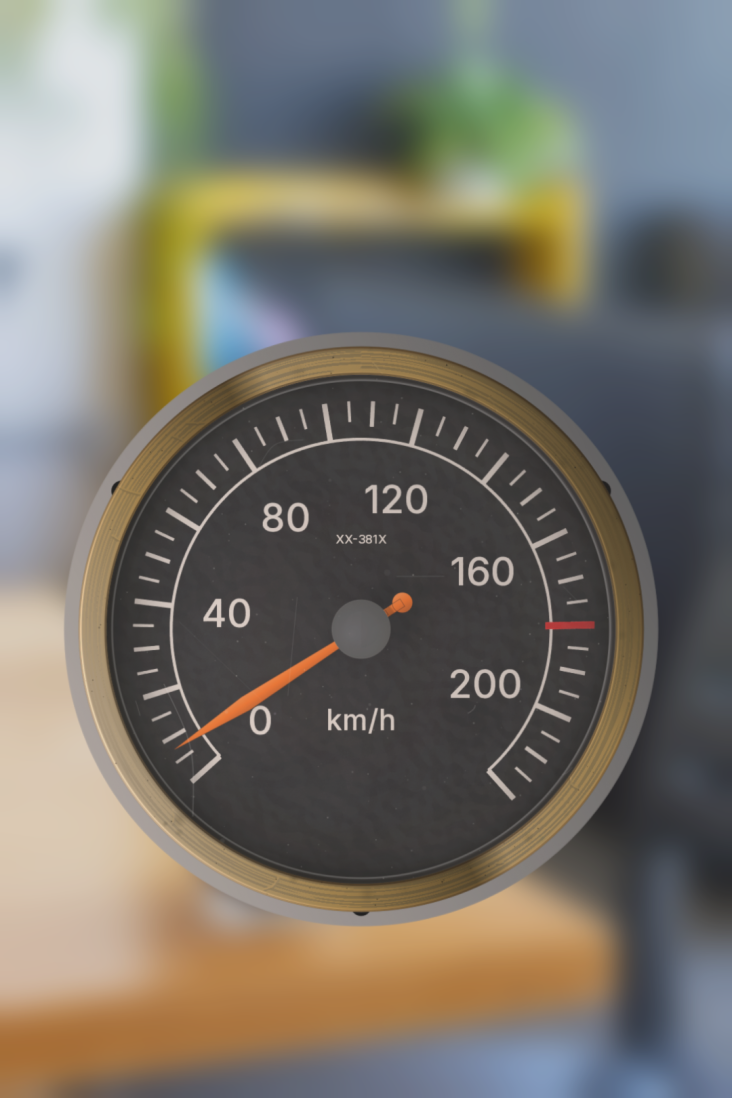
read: 7.5 km/h
